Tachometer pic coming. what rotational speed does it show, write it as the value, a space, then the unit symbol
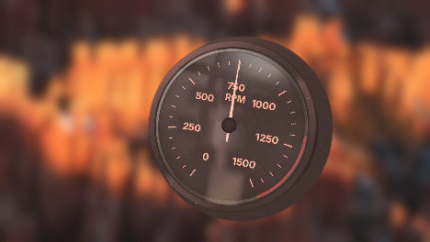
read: 750 rpm
